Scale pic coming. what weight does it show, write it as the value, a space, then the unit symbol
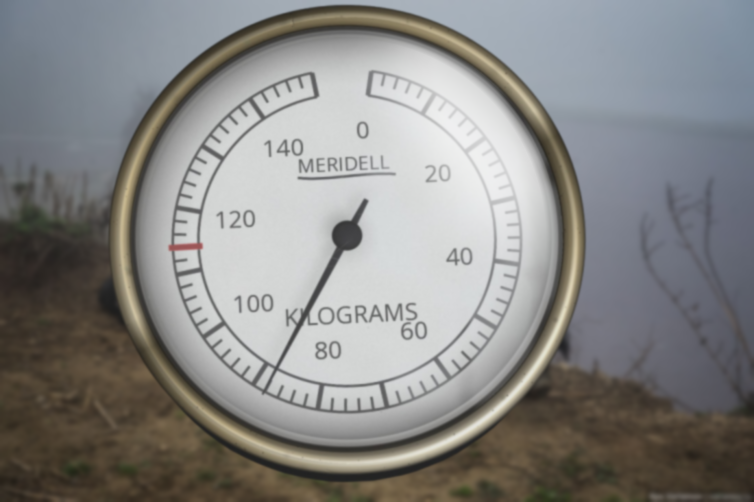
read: 88 kg
